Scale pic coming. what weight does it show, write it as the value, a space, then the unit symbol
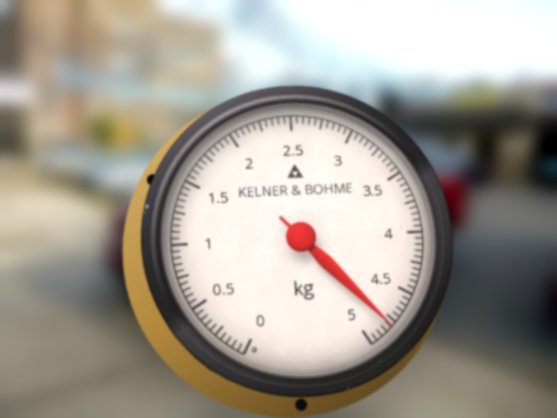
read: 4.8 kg
